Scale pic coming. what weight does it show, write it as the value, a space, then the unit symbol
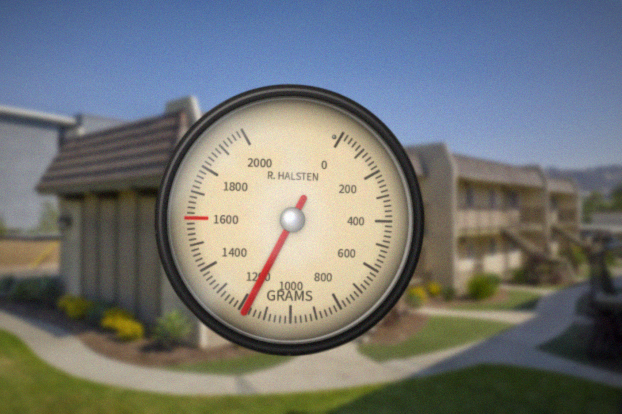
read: 1180 g
